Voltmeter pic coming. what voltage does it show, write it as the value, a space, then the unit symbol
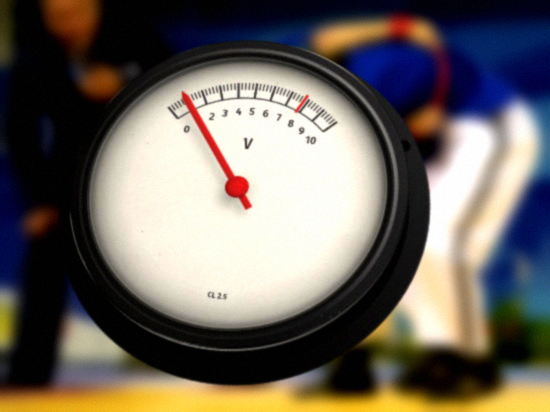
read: 1 V
